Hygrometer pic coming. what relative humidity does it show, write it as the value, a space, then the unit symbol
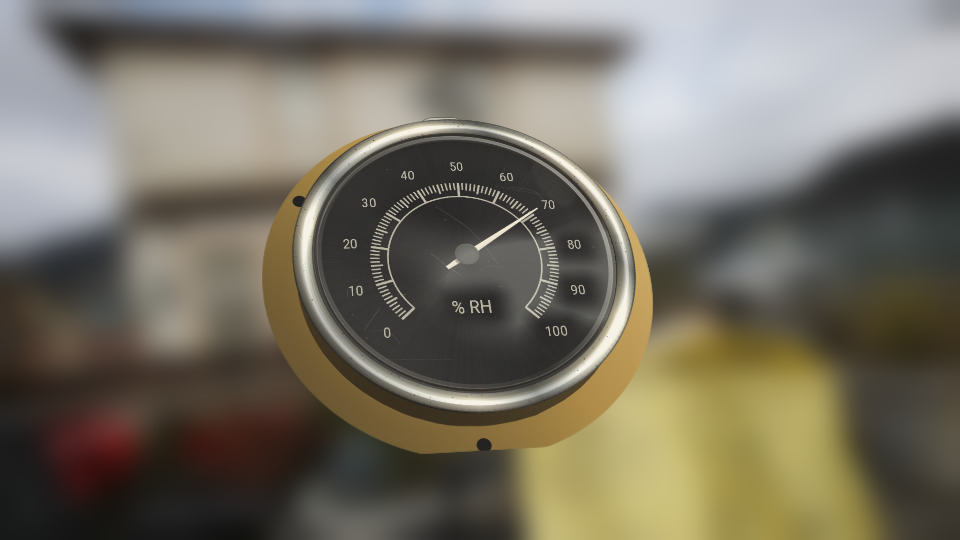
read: 70 %
